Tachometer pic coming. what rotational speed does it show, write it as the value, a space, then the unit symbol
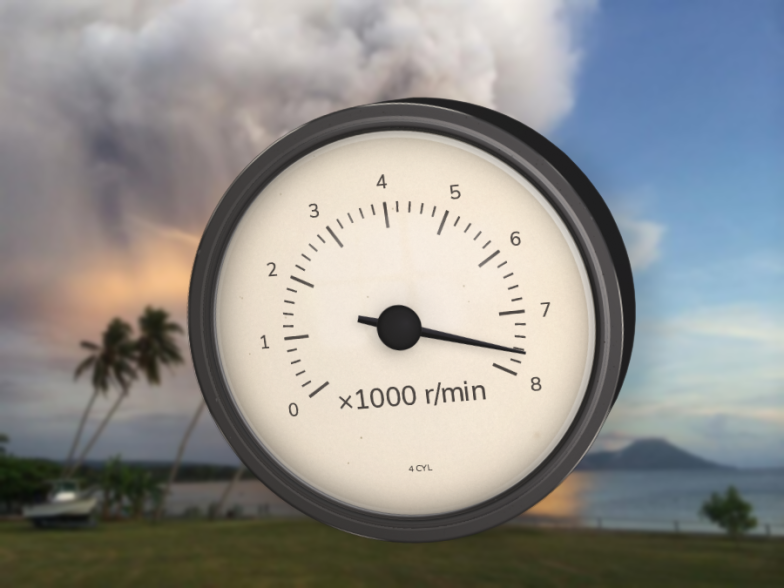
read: 7600 rpm
